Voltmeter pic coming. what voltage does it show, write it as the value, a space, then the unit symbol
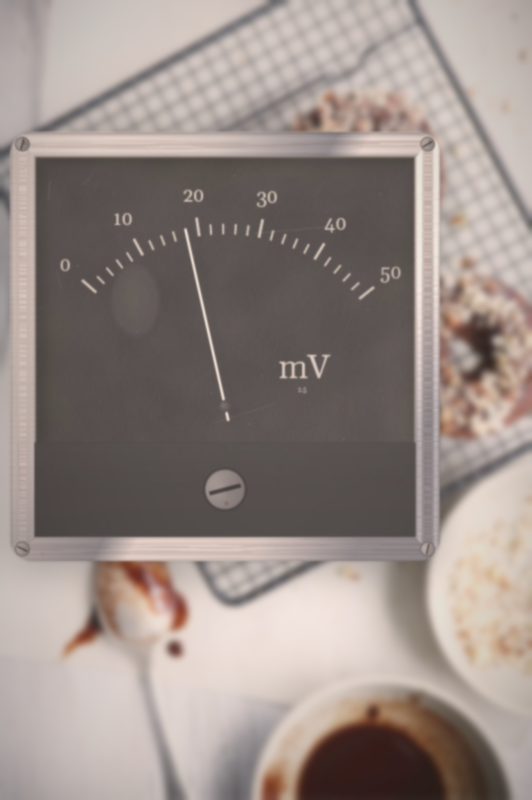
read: 18 mV
